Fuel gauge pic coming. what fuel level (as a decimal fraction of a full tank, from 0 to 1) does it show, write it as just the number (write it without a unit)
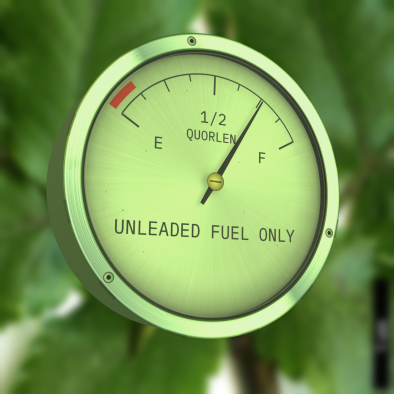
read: 0.75
